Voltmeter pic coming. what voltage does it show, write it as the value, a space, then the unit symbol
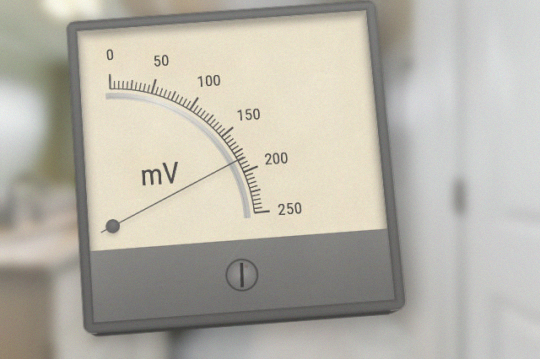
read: 185 mV
